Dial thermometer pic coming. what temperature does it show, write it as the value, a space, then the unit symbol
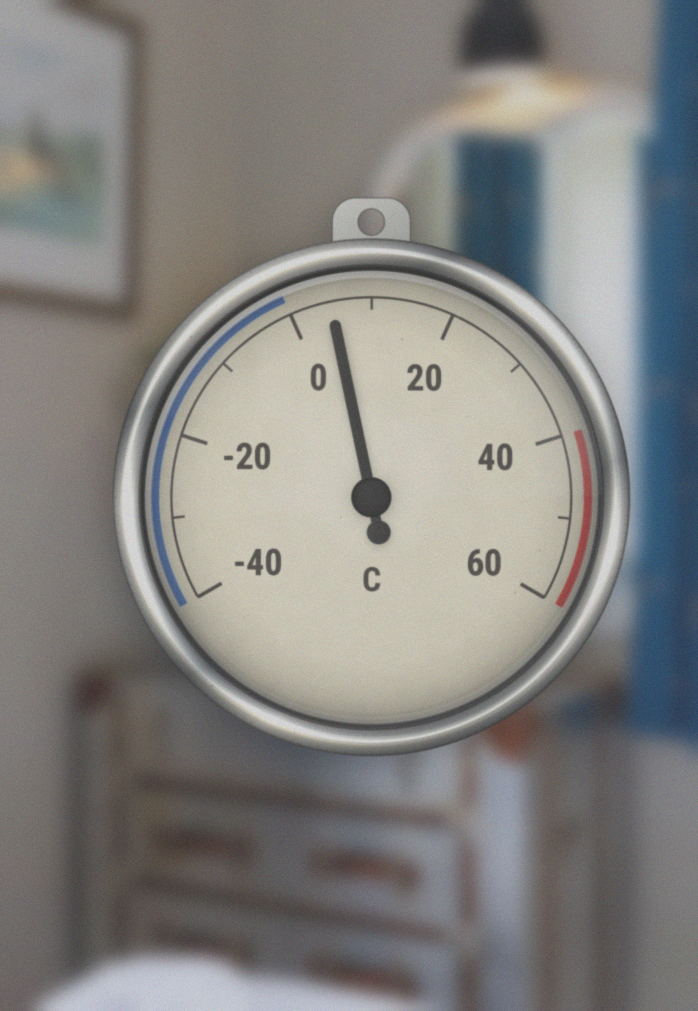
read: 5 °C
